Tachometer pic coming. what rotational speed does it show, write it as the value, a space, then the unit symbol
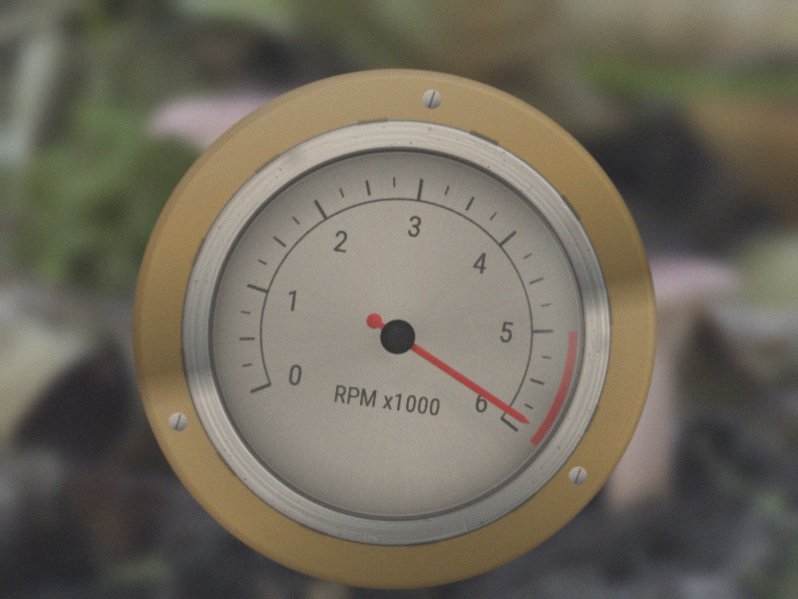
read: 5875 rpm
